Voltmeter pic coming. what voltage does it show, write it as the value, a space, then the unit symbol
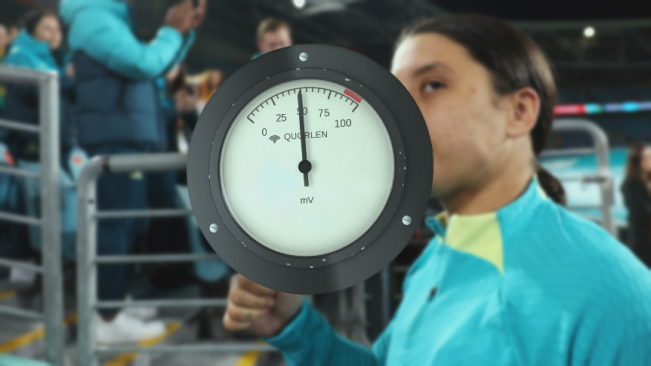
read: 50 mV
